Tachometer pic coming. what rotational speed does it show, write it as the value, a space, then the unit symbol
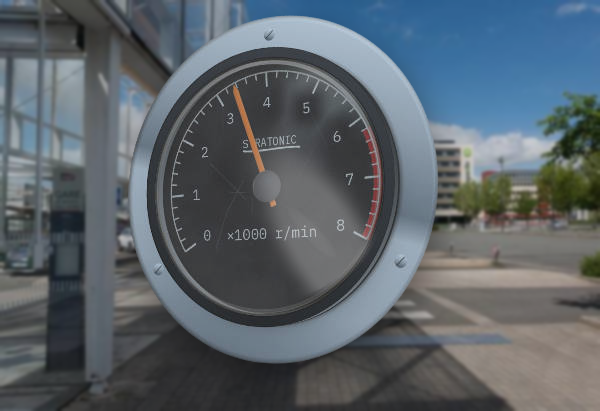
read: 3400 rpm
